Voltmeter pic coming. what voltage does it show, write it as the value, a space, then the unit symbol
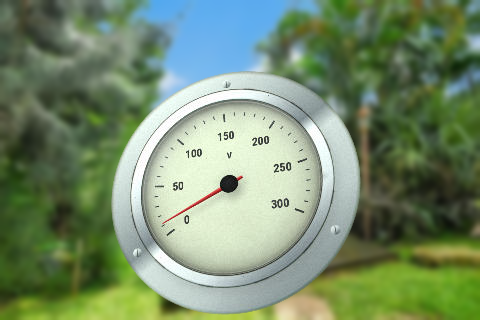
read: 10 V
